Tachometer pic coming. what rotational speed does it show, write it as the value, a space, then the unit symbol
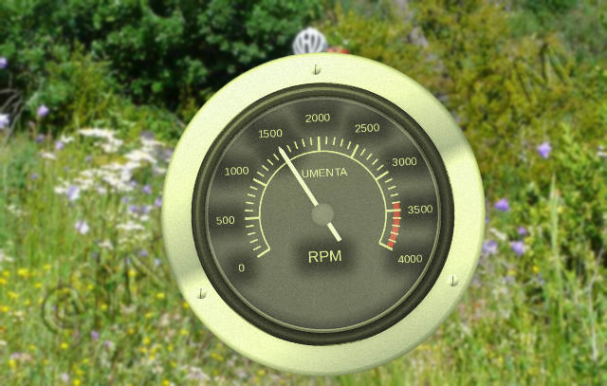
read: 1500 rpm
